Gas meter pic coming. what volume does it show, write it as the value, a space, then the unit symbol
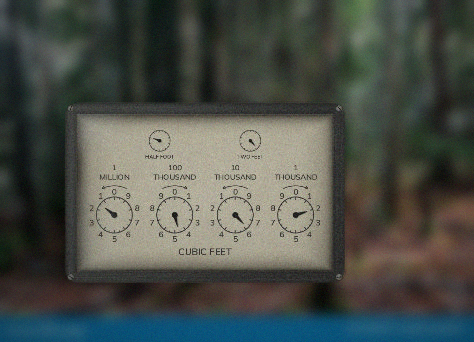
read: 146200 ft³
